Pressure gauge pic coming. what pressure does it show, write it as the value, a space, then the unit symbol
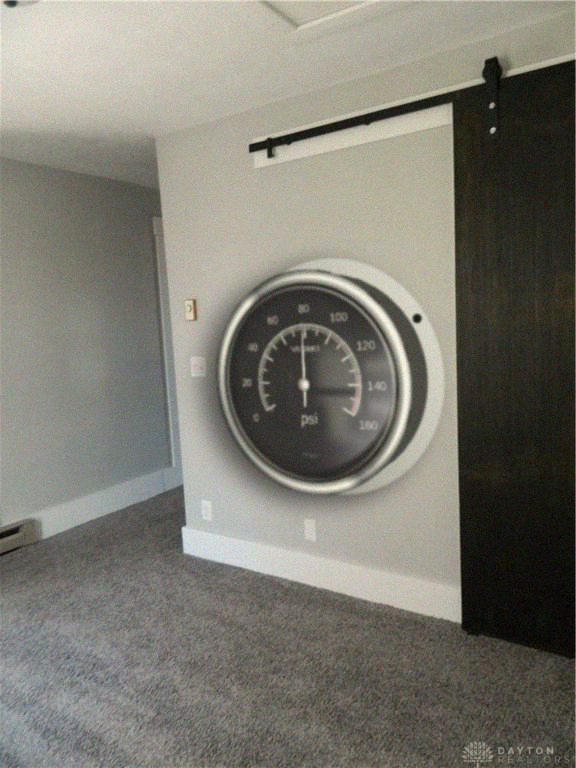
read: 80 psi
